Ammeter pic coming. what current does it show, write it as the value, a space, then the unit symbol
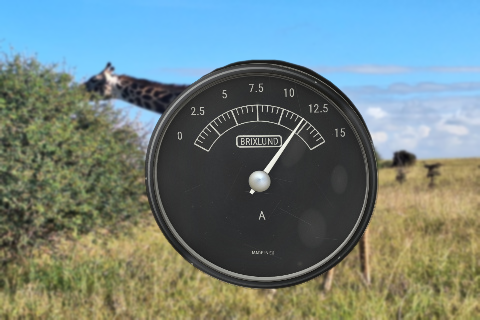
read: 12 A
